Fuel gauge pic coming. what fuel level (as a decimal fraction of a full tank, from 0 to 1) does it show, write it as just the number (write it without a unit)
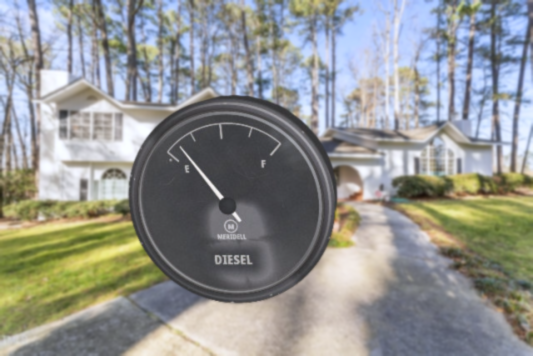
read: 0.125
